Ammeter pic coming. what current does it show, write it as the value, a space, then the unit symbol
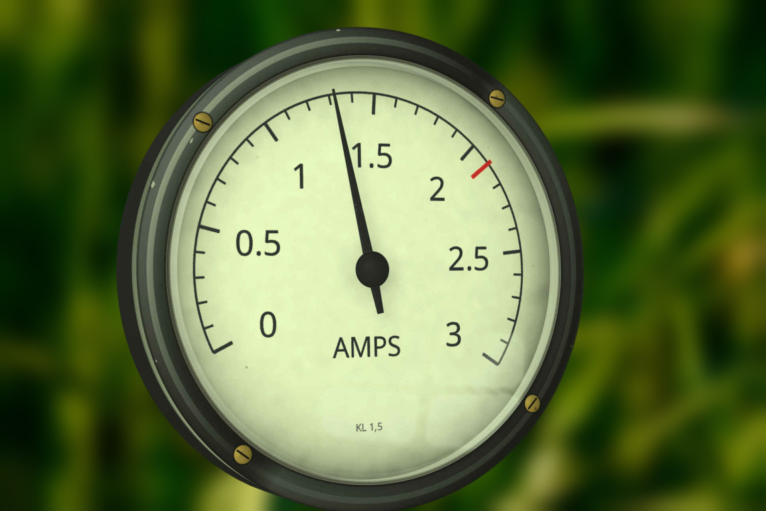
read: 1.3 A
